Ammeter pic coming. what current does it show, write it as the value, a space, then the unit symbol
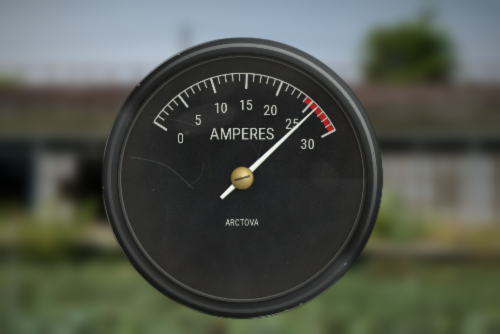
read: 26 A
